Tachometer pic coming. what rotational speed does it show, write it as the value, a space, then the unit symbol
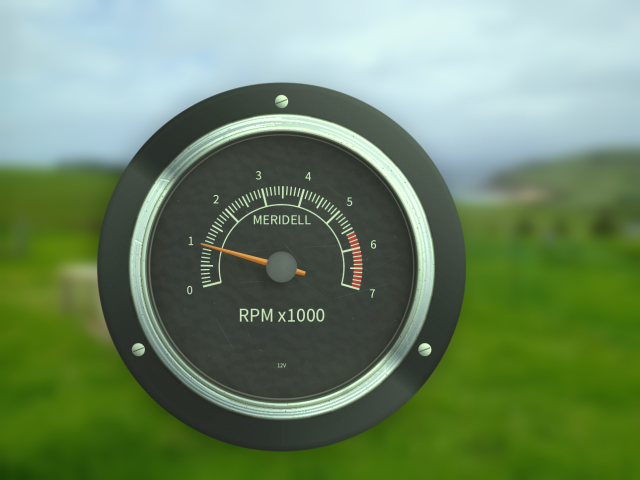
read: 1000 rpm
